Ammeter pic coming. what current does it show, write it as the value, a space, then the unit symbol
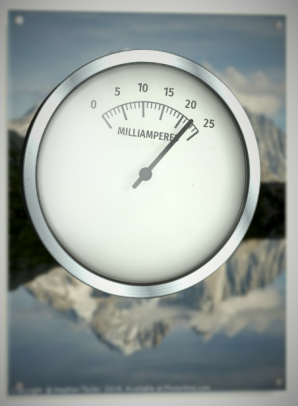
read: 22 mA
